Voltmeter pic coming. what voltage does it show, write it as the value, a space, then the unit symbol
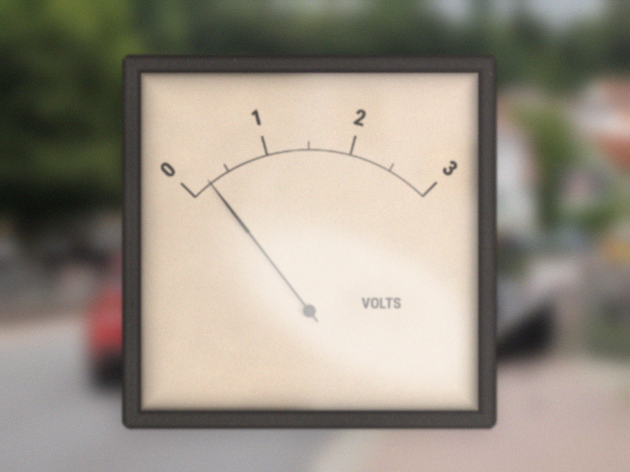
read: 0.25 V
